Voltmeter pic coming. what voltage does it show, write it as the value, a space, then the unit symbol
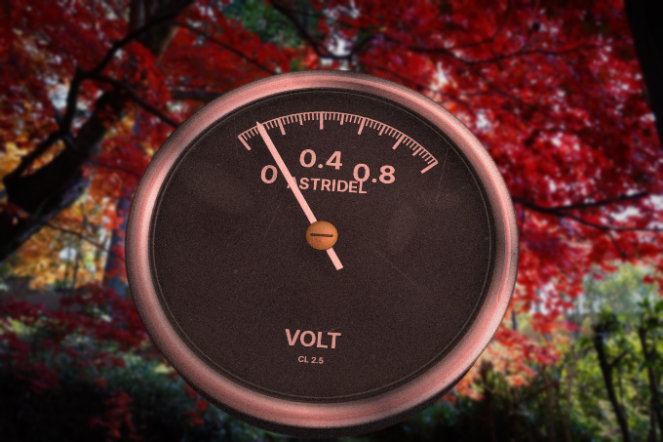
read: 0.1 V
